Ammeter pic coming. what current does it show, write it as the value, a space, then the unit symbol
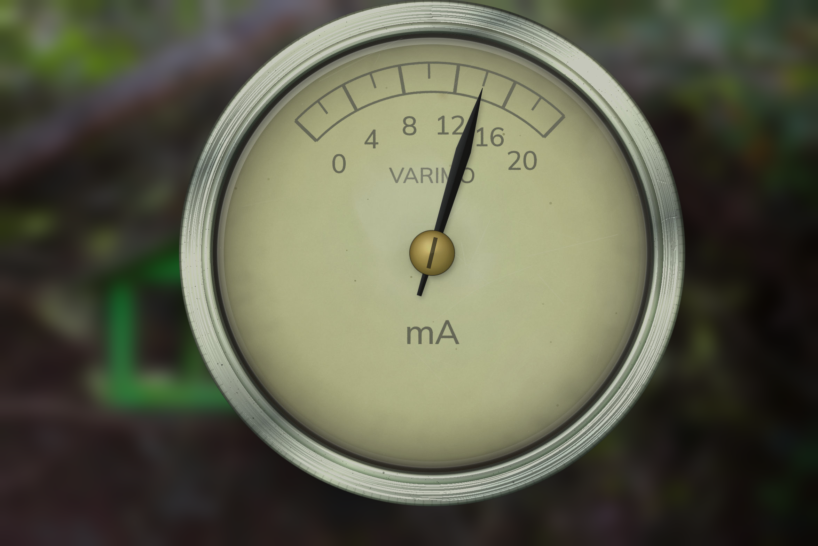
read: 14 mA
